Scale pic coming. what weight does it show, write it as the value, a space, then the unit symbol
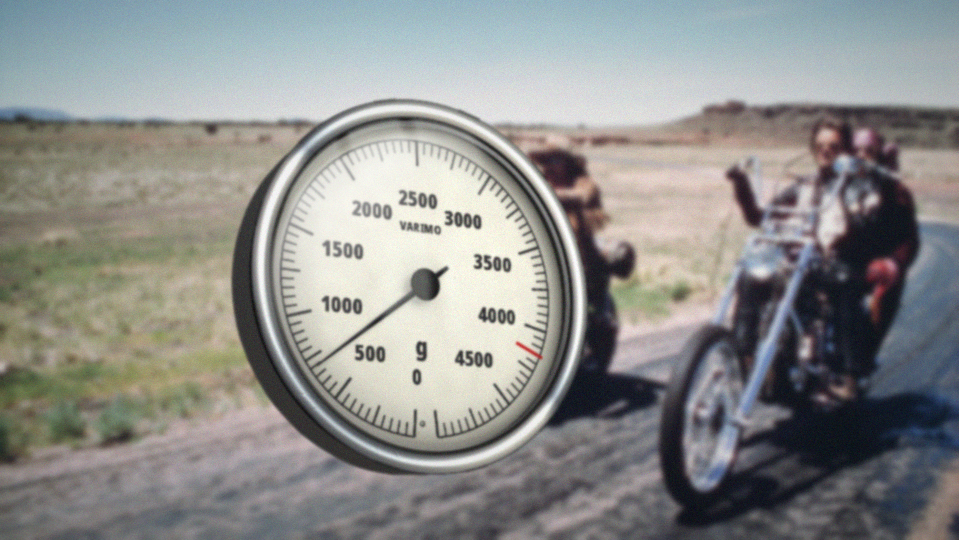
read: 700 g
